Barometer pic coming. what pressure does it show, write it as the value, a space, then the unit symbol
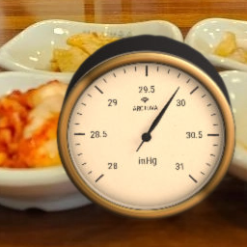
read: 29.85 inHg
